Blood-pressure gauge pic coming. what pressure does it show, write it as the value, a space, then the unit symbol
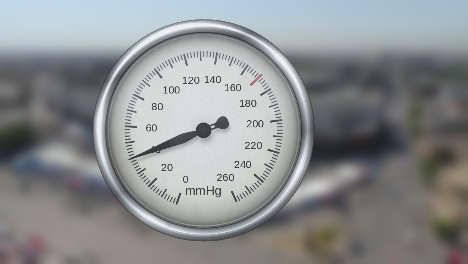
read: 40 mmHg
